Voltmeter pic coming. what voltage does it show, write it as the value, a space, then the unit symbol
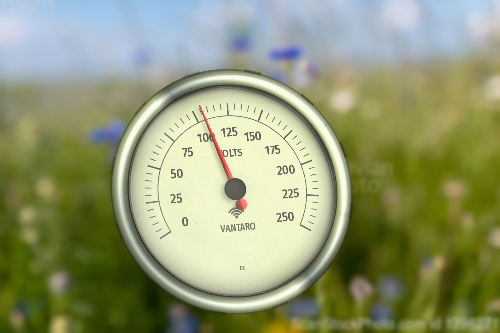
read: 105 V
